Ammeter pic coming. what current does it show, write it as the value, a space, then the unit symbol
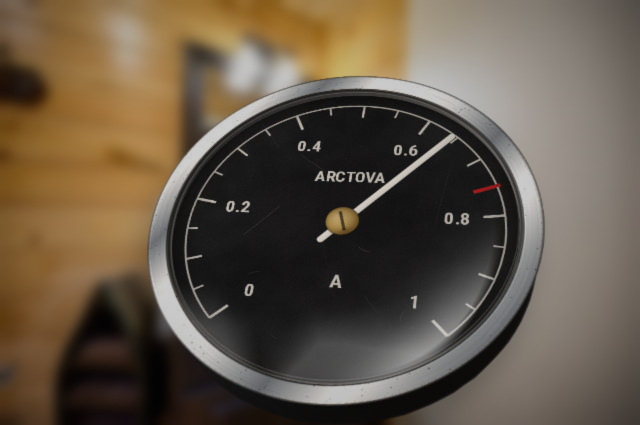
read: 0.65 A
